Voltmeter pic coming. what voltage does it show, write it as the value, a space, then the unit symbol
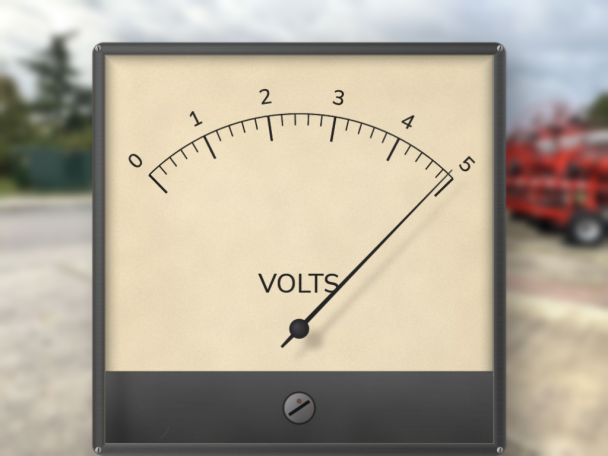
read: 4.9 V
